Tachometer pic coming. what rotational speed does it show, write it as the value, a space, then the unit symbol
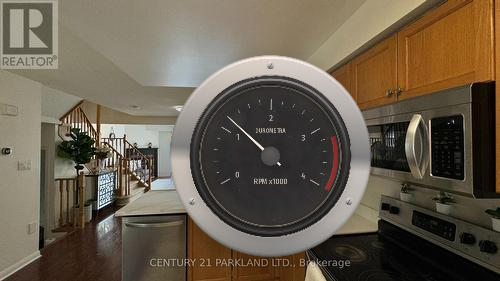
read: 1200 rpm
